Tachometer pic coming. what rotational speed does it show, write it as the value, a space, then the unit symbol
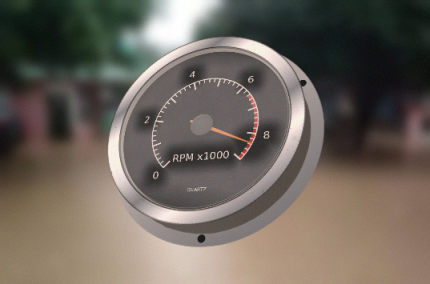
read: 8400 rpm
